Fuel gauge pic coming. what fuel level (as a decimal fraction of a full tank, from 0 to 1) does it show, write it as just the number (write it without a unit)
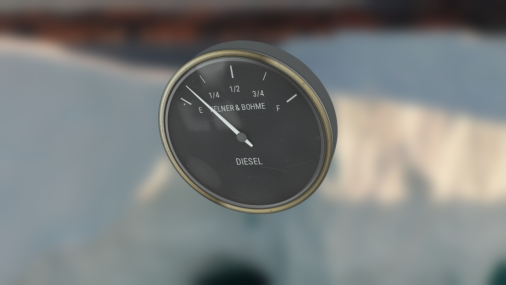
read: 0.125
